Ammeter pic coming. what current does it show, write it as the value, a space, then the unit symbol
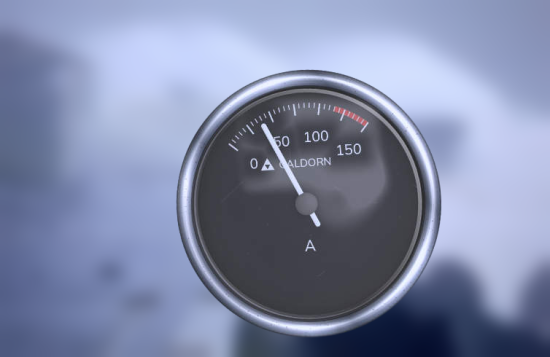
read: 40 A
